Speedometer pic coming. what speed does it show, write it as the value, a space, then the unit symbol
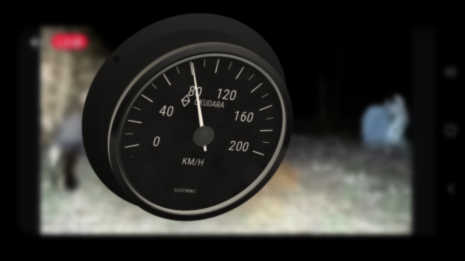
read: 80 km/h
